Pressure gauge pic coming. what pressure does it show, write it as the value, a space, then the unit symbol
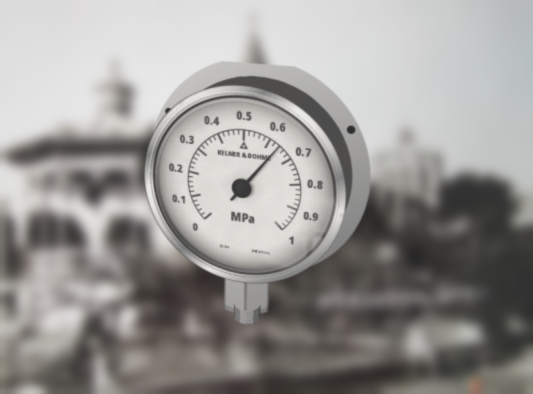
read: 0.64 MPa
